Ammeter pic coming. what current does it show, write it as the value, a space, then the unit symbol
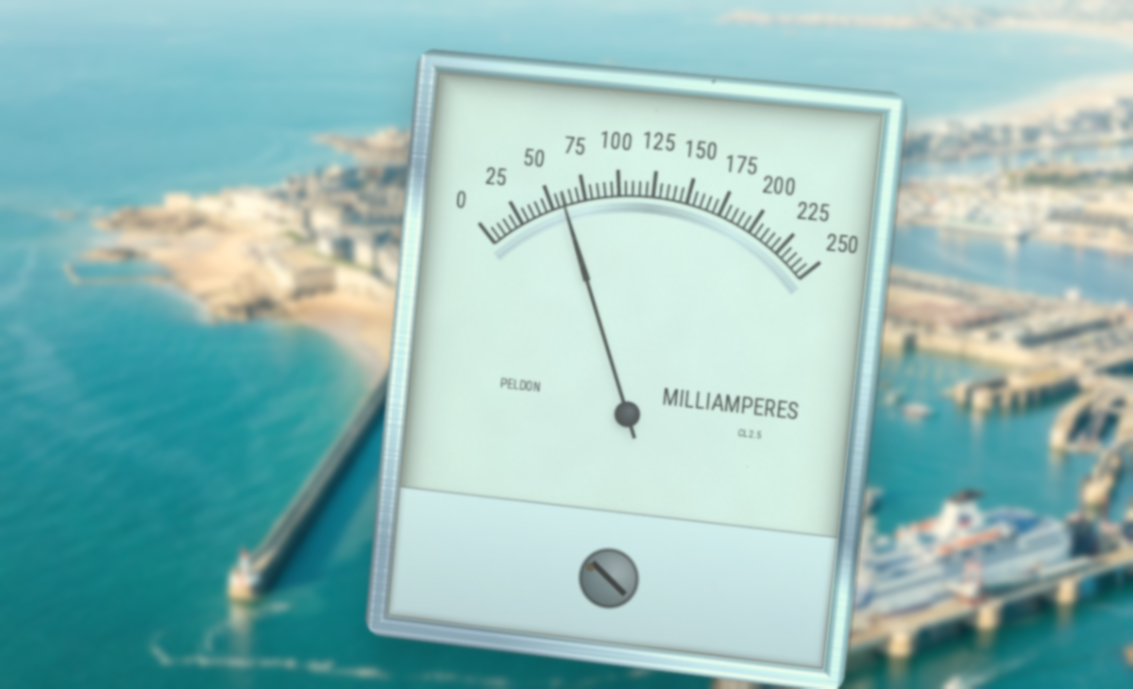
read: 60 mA
